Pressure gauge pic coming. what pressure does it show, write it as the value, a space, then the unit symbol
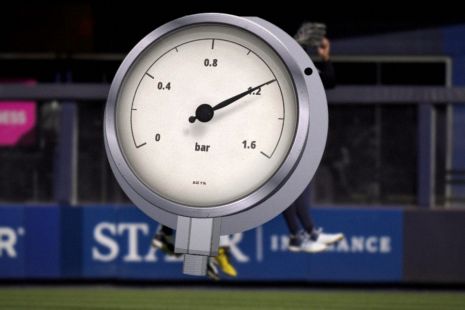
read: 1.2 bar
